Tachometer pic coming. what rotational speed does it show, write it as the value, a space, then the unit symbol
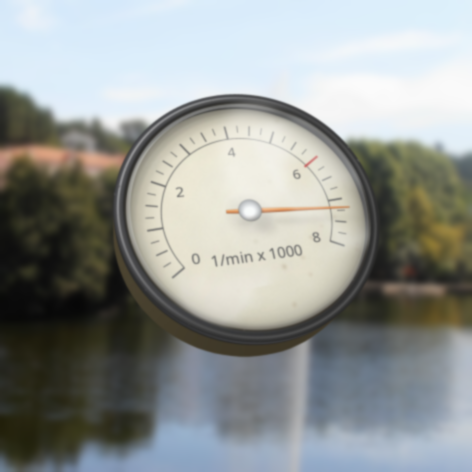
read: 7250 rpm
